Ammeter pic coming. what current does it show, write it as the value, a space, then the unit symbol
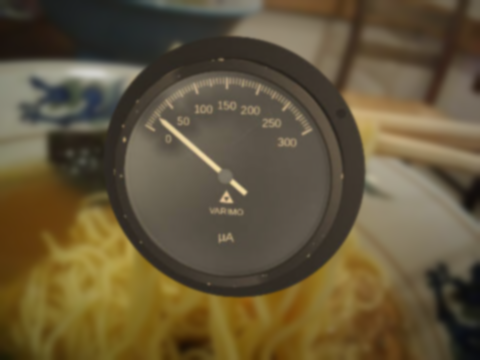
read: 25 µA
